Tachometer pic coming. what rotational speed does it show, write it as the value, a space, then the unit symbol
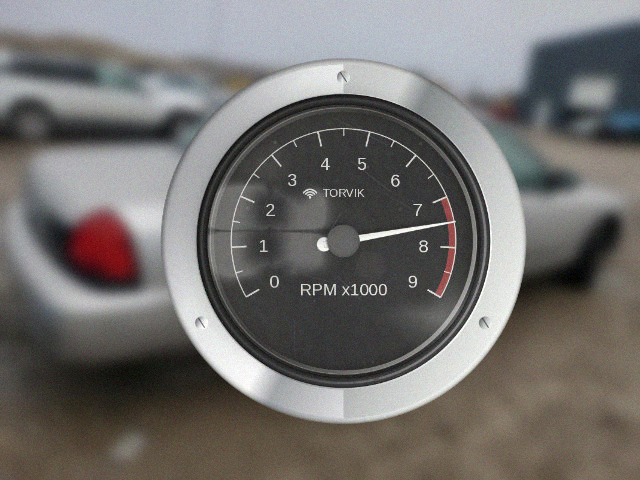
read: 7500 rpm
